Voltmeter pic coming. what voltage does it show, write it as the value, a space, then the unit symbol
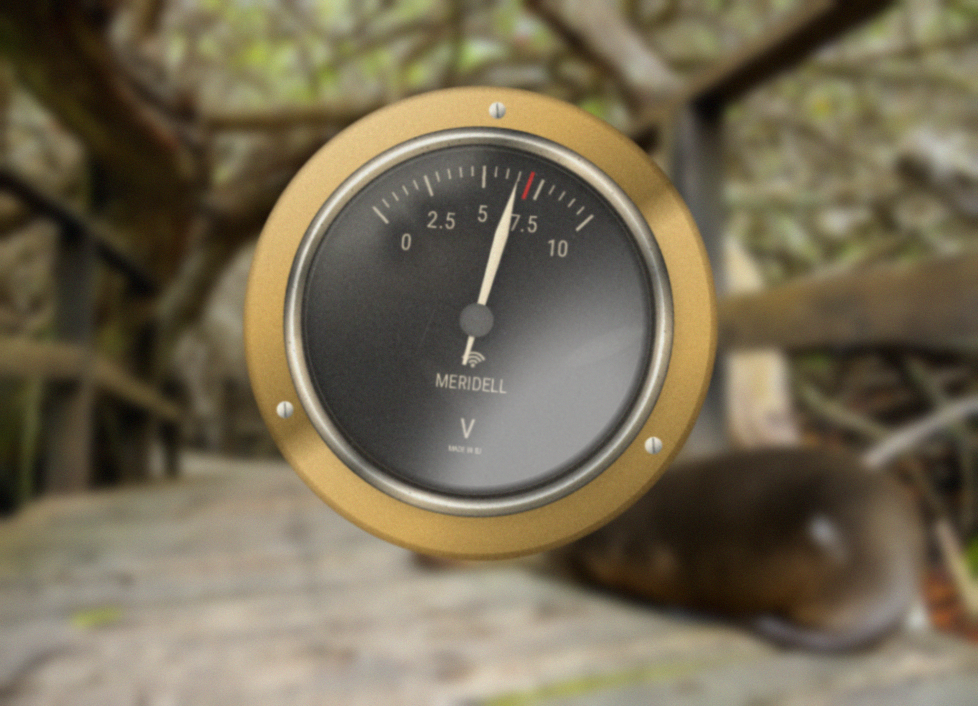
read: 6.5 V
